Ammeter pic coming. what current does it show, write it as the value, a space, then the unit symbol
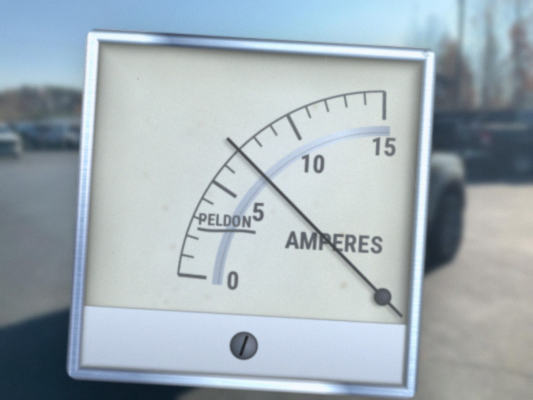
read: 7 A
